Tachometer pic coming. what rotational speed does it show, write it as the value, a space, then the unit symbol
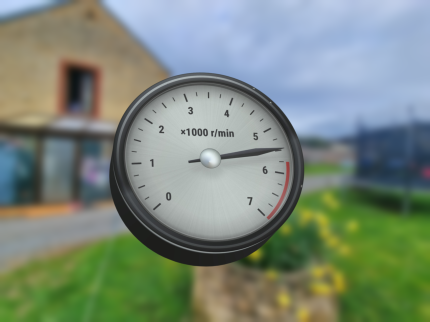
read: 5500 rpm
